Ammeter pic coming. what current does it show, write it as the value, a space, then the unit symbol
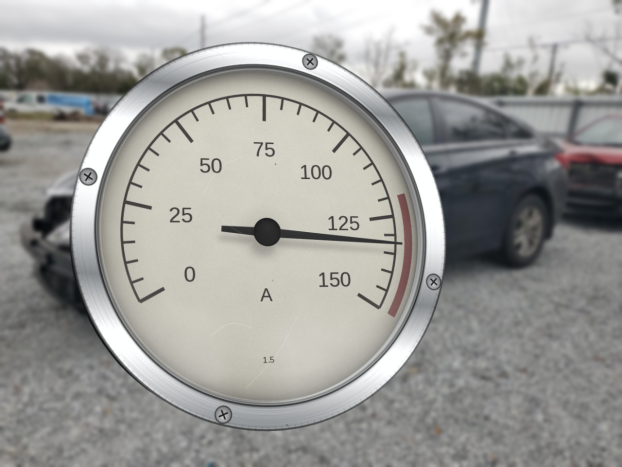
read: 132.5 A
